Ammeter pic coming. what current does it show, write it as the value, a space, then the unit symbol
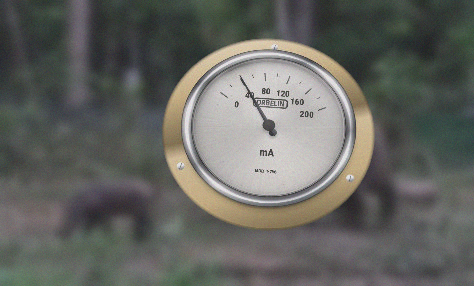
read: 40 mA
